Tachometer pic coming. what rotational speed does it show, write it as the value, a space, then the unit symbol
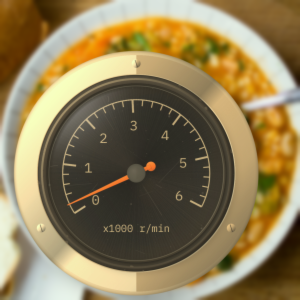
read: 200 rpm
